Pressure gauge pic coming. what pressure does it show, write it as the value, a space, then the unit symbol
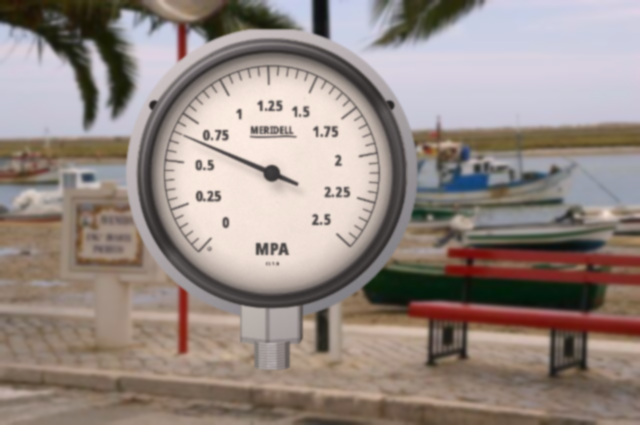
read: 0.65 MPa
